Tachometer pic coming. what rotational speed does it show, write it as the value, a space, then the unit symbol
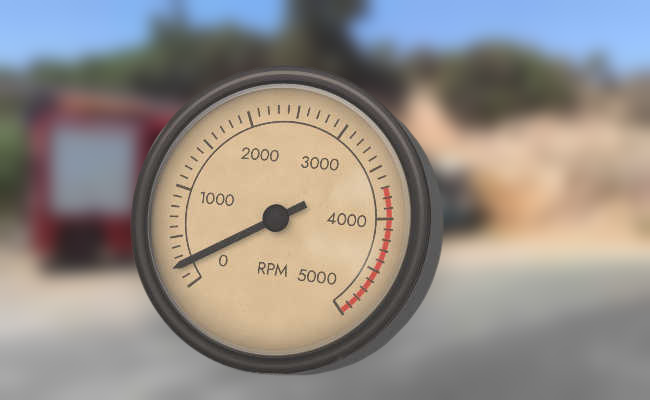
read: 200 rpm
